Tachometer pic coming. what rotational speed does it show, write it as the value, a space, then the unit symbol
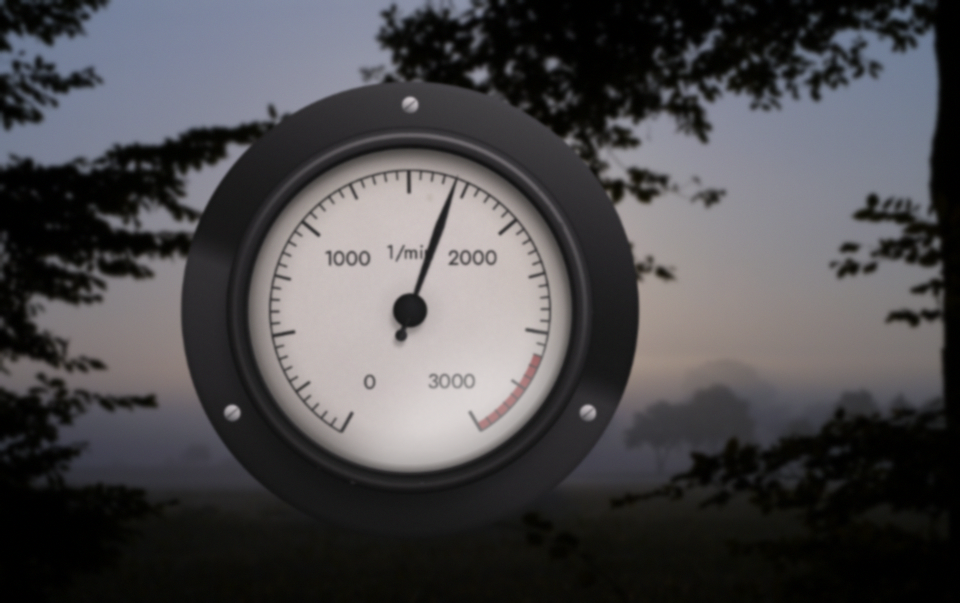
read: 1700 rpm
